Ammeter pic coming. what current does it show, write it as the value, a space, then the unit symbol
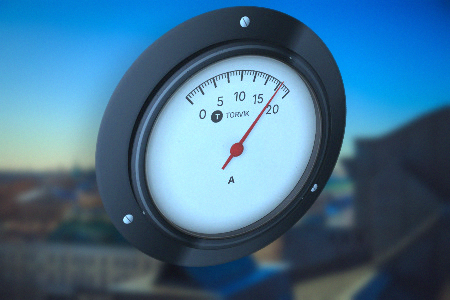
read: 17.5 A
